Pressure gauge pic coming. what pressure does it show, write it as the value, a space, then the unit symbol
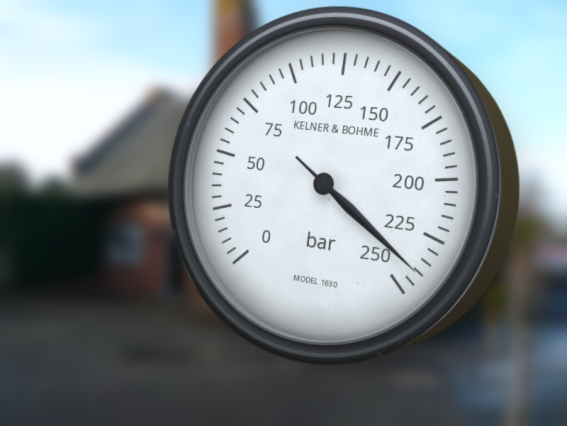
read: 240 bar
